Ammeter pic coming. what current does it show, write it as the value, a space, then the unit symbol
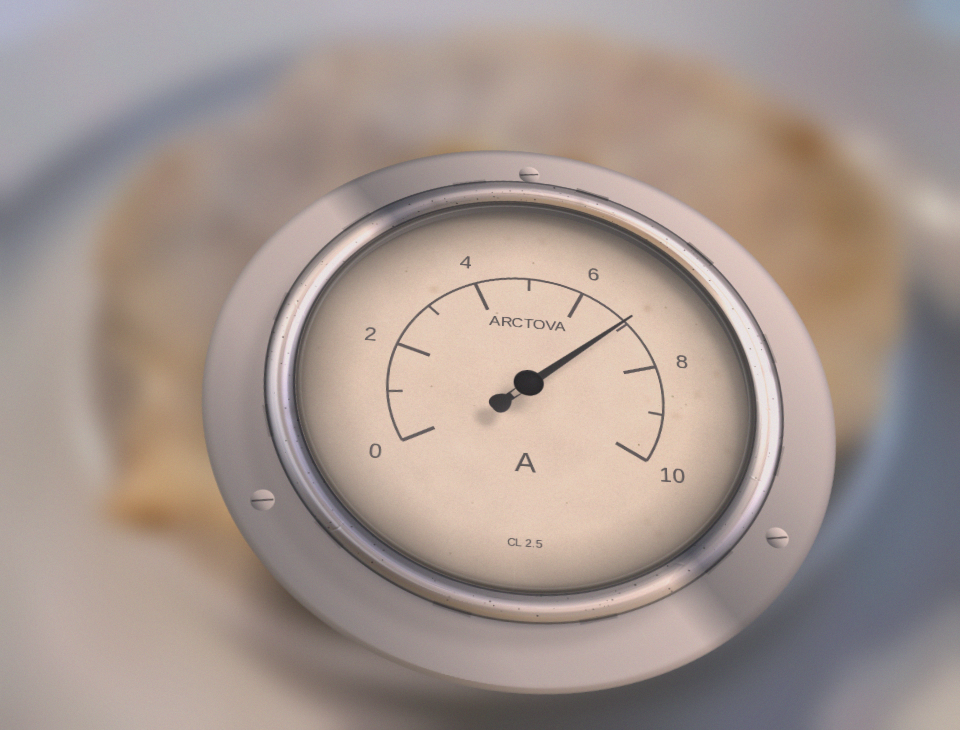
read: 7 A
